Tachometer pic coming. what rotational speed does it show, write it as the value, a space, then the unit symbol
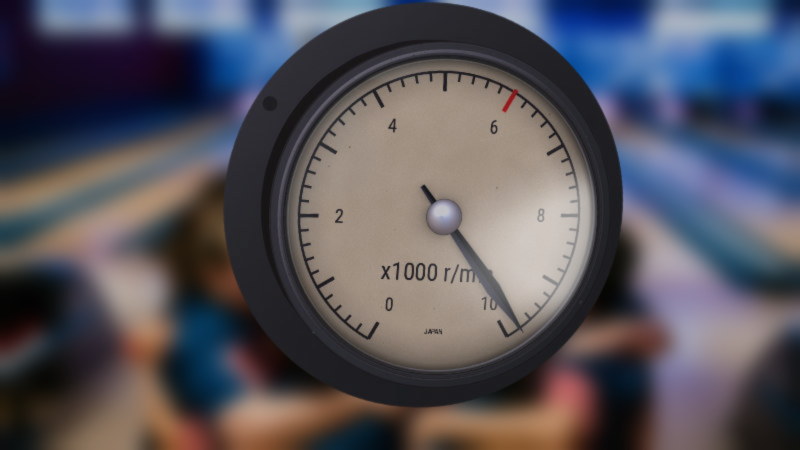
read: 9800 rpm
